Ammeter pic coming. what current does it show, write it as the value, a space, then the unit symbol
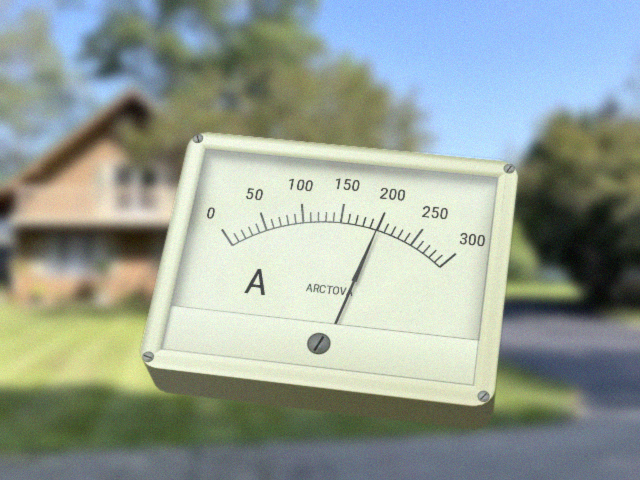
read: 200 A
